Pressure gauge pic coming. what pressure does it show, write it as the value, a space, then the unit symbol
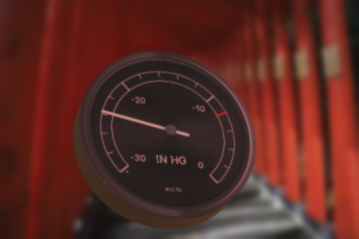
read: -24 inHg
